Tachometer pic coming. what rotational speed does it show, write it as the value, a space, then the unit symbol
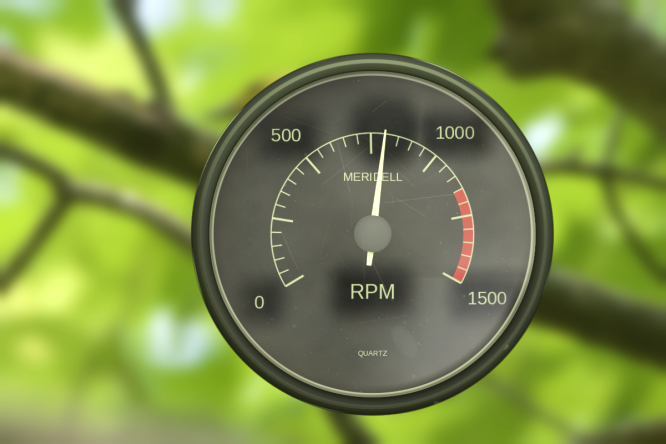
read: 800 rpm
